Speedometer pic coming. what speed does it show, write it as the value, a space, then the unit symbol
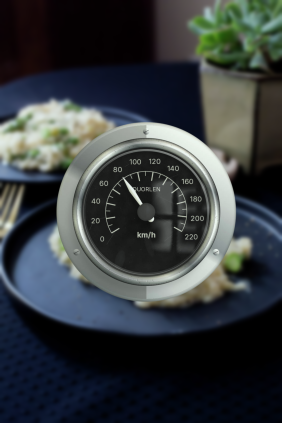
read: 80 km/h
